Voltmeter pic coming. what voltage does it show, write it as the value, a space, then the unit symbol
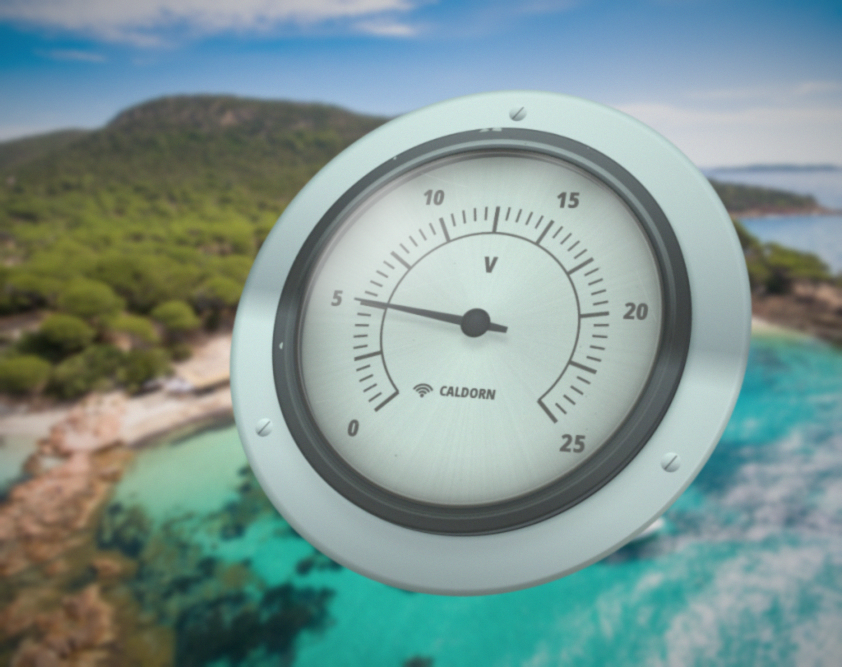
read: 5 V
